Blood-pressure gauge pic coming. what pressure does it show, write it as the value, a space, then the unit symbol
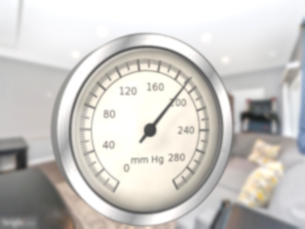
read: 190 mmHg
